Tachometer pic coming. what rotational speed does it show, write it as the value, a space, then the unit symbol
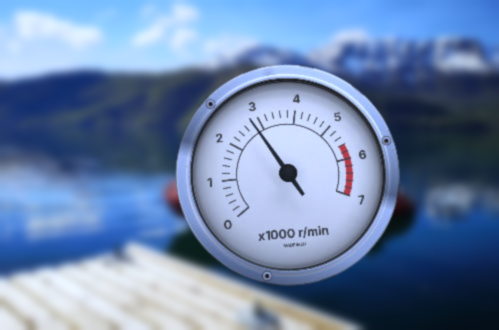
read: 2800 rpm
